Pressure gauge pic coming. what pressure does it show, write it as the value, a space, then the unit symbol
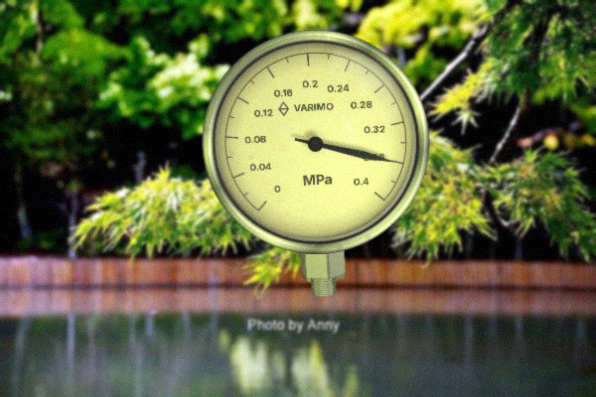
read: 0.36 MPa
